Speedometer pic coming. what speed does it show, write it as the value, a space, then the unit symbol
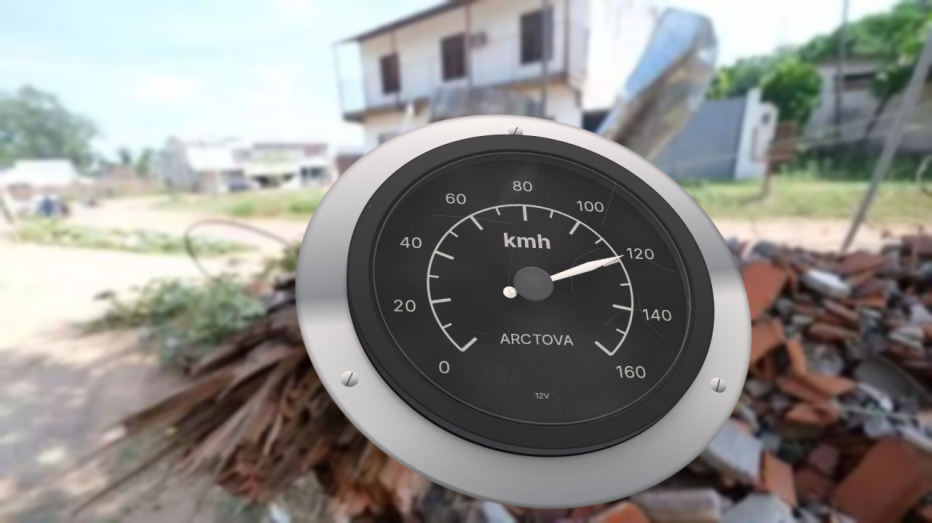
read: 120 km/h
